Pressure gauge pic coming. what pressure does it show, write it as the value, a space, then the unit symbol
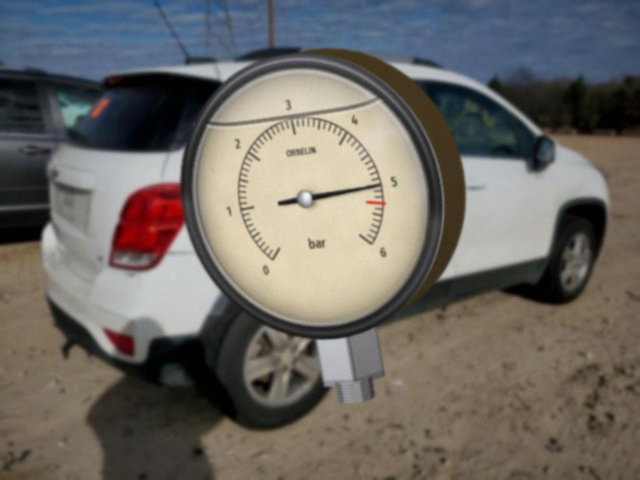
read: 5 bar
